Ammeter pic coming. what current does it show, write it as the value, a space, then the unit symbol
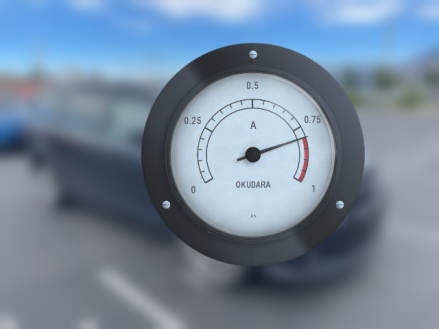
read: 0.8 A
